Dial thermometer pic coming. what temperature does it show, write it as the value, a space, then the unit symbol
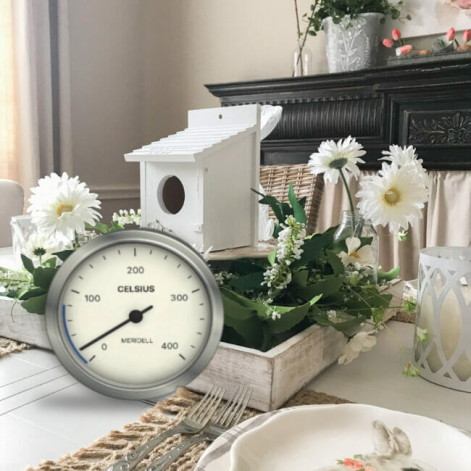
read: 20 °C
